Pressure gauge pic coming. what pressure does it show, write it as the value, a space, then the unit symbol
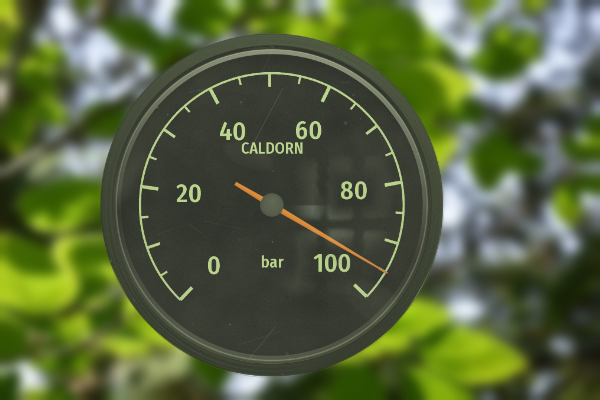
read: 95 bar
